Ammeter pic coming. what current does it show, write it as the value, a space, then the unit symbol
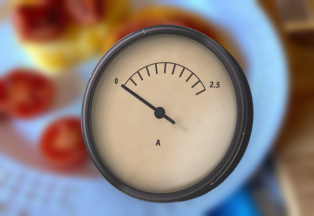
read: 0 A
